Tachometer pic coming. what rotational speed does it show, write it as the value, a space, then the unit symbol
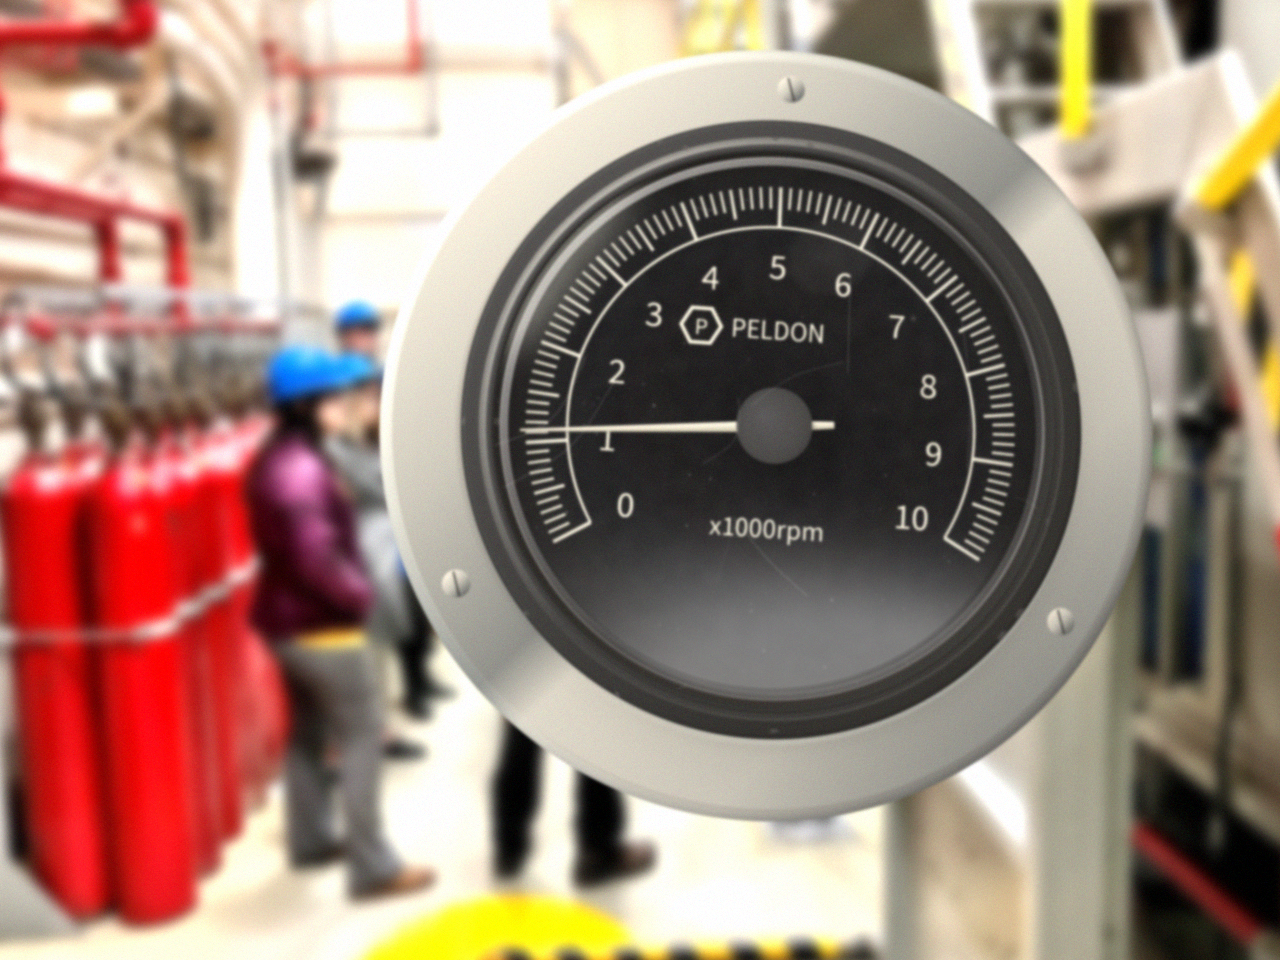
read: 1100 rpm
